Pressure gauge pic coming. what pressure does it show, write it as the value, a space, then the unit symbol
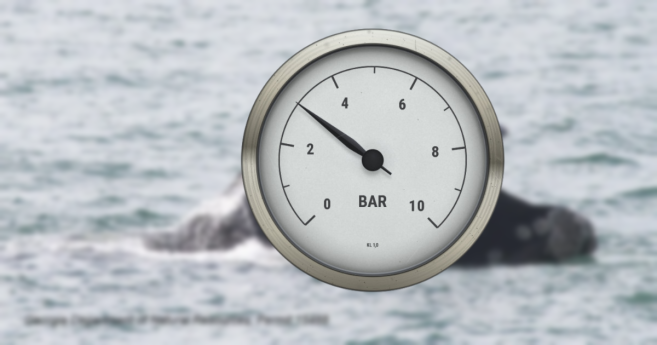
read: 3 bar
